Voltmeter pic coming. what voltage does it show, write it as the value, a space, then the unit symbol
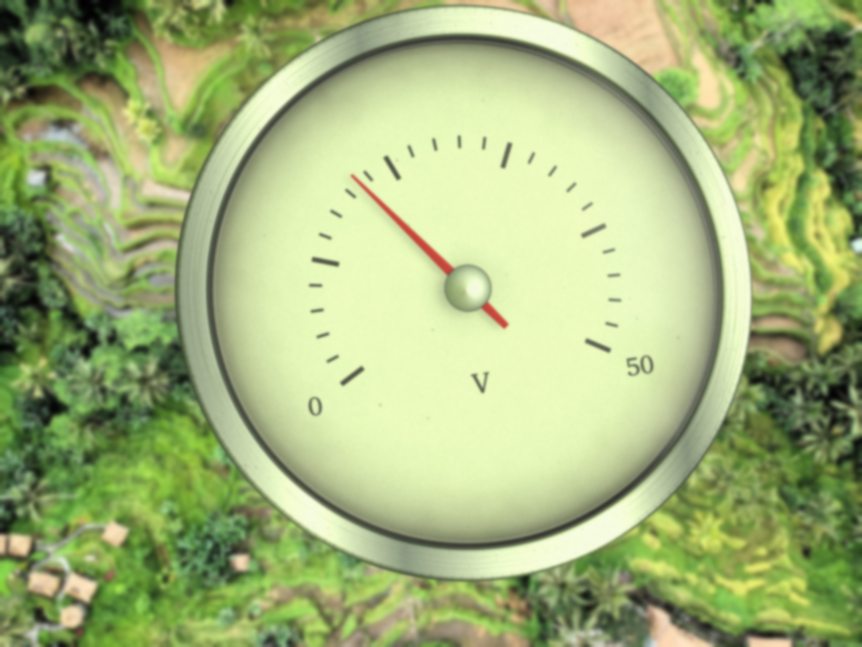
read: 17 V
